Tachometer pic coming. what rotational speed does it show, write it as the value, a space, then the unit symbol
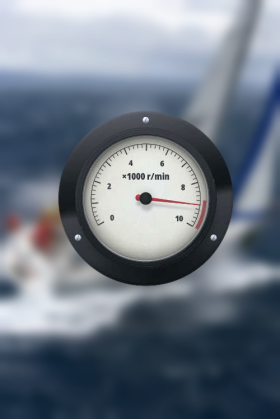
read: 9000 rpm
